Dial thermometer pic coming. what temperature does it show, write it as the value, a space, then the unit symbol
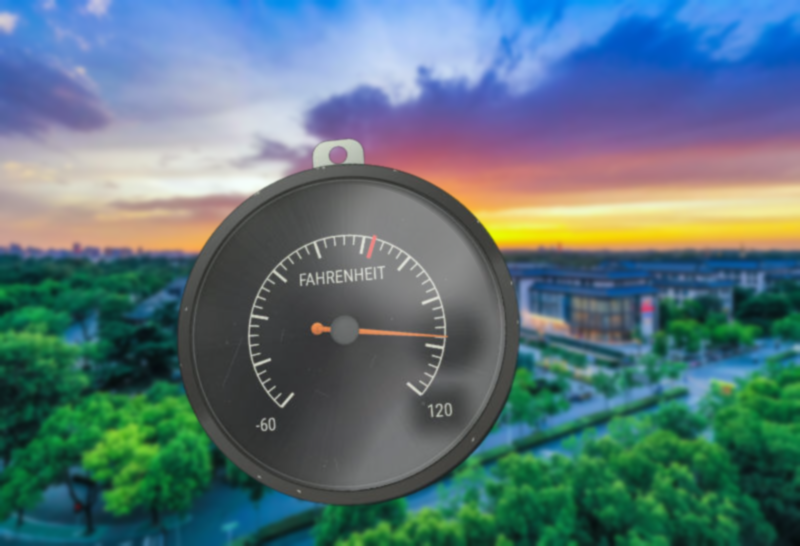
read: 96 °F
